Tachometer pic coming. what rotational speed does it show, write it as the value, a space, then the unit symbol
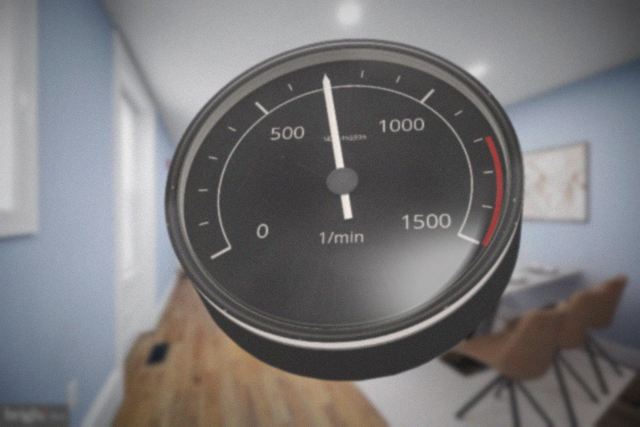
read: 700 rpm
